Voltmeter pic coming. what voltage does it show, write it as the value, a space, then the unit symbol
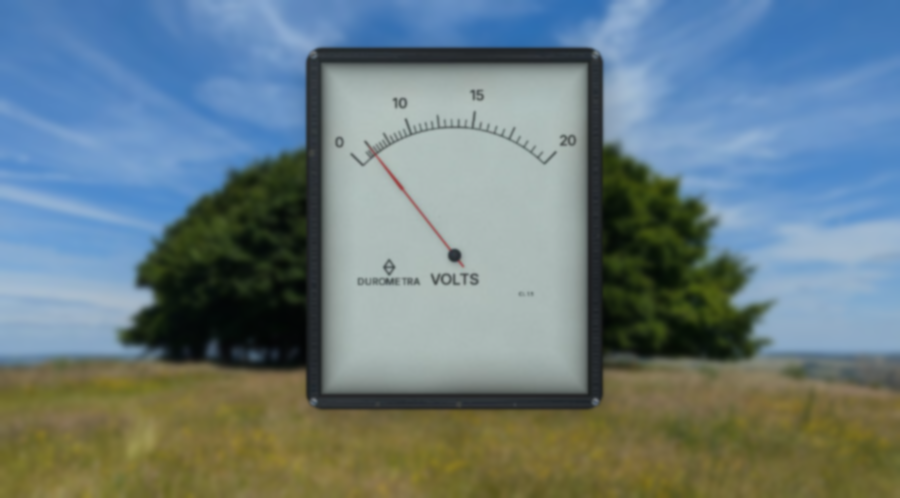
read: 5 V
